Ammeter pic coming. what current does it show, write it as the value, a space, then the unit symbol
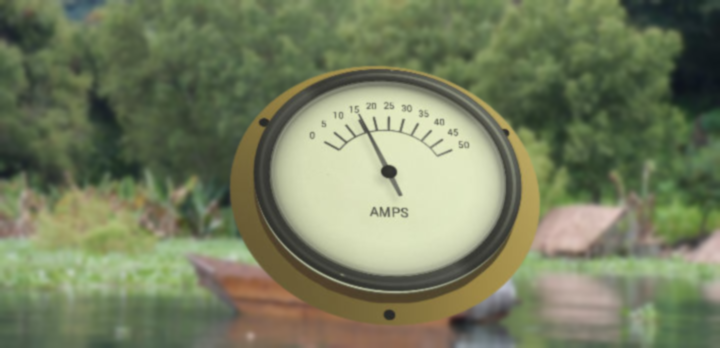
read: 15 A
